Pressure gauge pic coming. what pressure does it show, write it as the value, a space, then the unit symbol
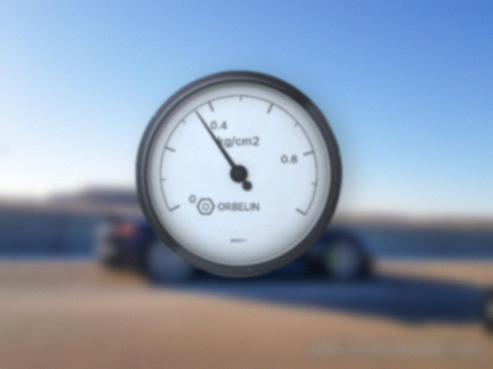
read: 0.35 kg/cm²
